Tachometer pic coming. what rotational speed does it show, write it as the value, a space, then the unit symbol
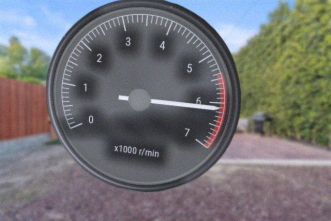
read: 6100 rpm
